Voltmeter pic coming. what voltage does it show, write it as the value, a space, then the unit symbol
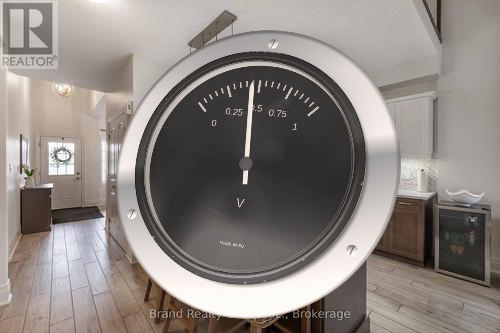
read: 0.45 V
